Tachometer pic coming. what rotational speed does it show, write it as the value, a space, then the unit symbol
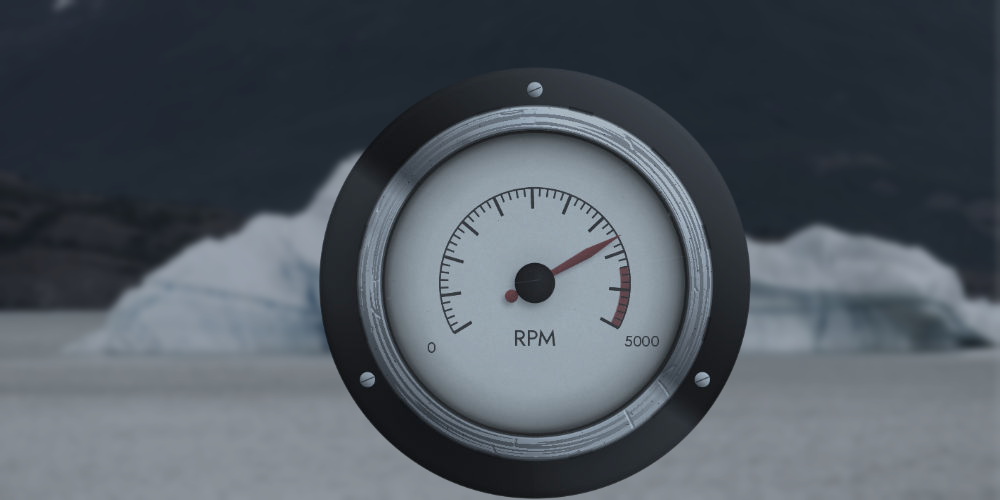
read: 3800 rpm
